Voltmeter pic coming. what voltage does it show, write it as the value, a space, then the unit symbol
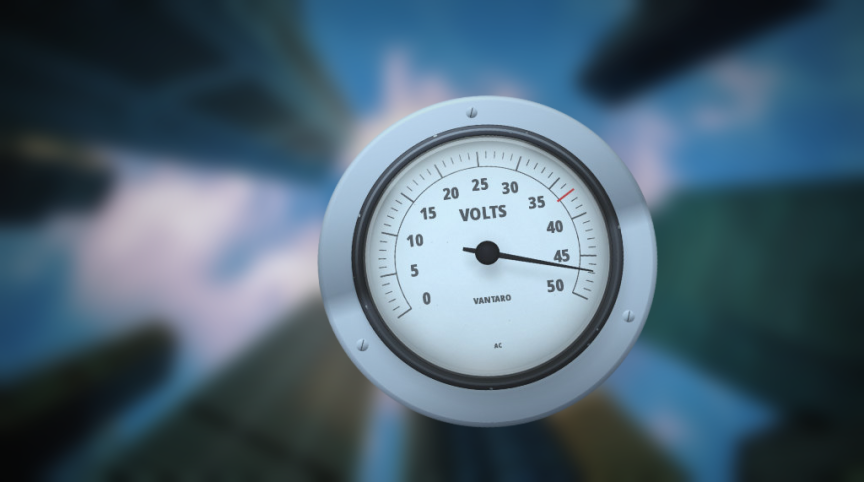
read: 47 V
